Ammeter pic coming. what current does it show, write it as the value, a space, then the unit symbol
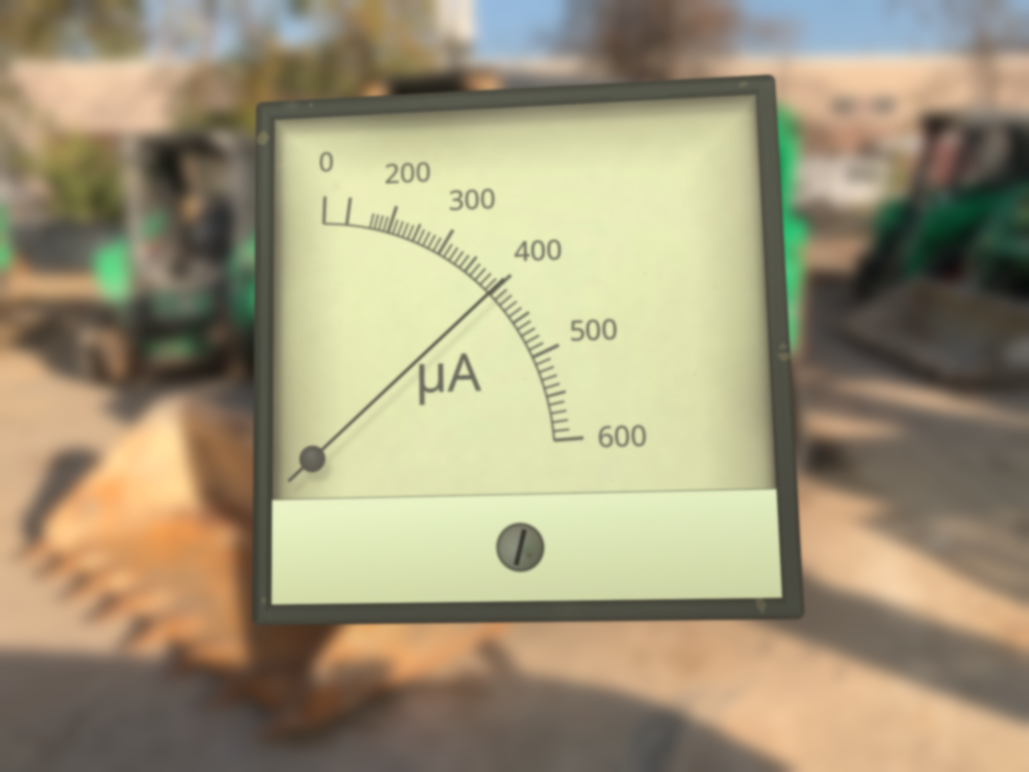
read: 400 µA
